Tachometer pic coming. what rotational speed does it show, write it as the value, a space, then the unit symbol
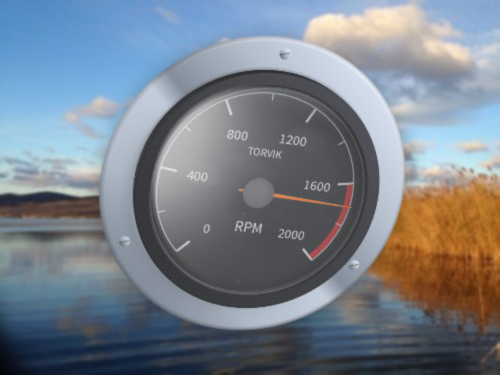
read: 1700 rpm
